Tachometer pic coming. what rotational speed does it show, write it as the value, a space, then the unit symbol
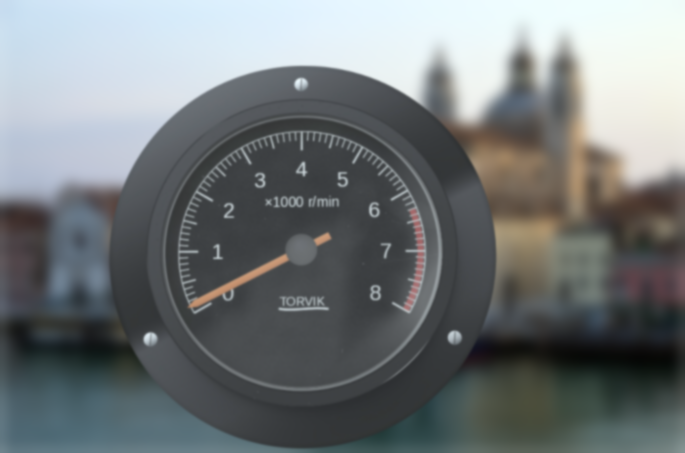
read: 100 rpm
